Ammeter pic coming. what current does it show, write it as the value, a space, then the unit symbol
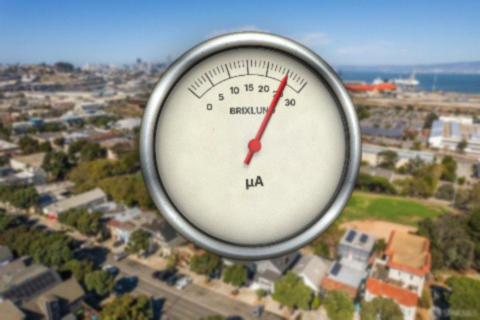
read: 25 µA
